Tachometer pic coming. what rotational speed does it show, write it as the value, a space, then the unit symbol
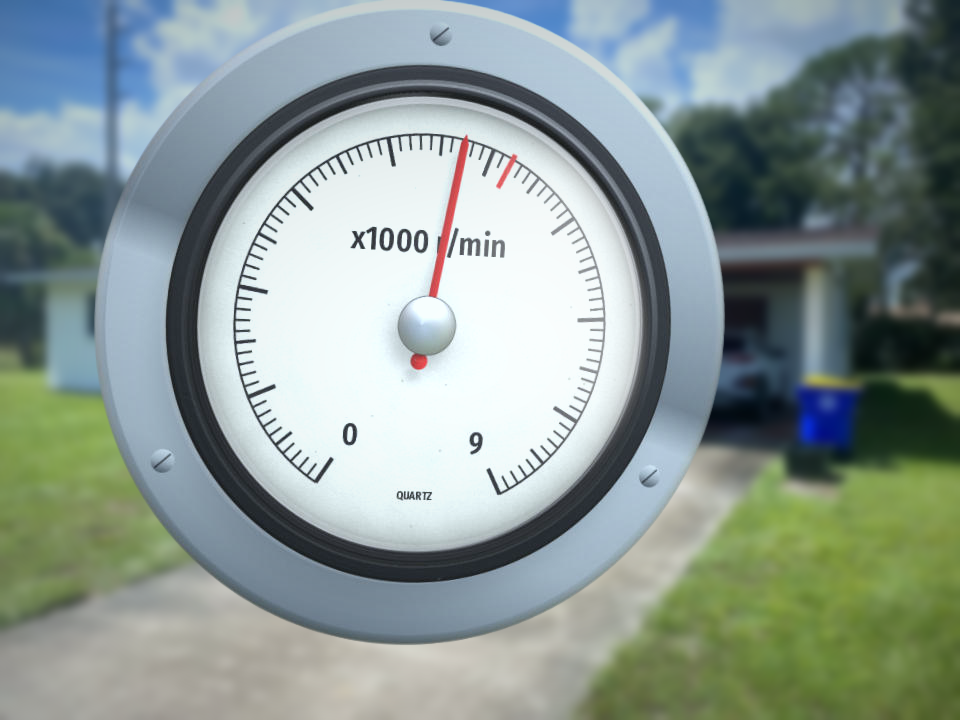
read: 4700 rpm
